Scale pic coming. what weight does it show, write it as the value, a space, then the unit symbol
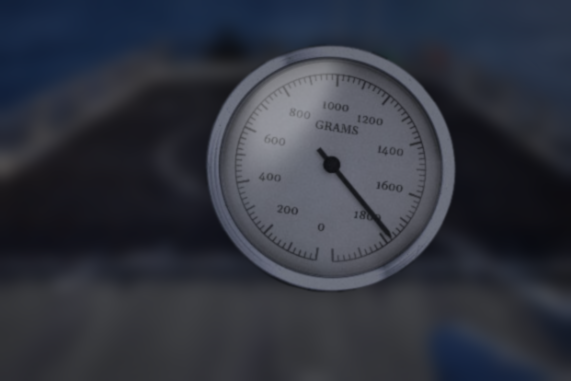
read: 1780 g
